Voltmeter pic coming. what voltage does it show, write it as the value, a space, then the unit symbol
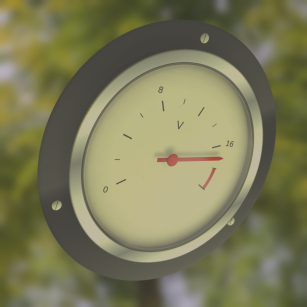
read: 17 V
